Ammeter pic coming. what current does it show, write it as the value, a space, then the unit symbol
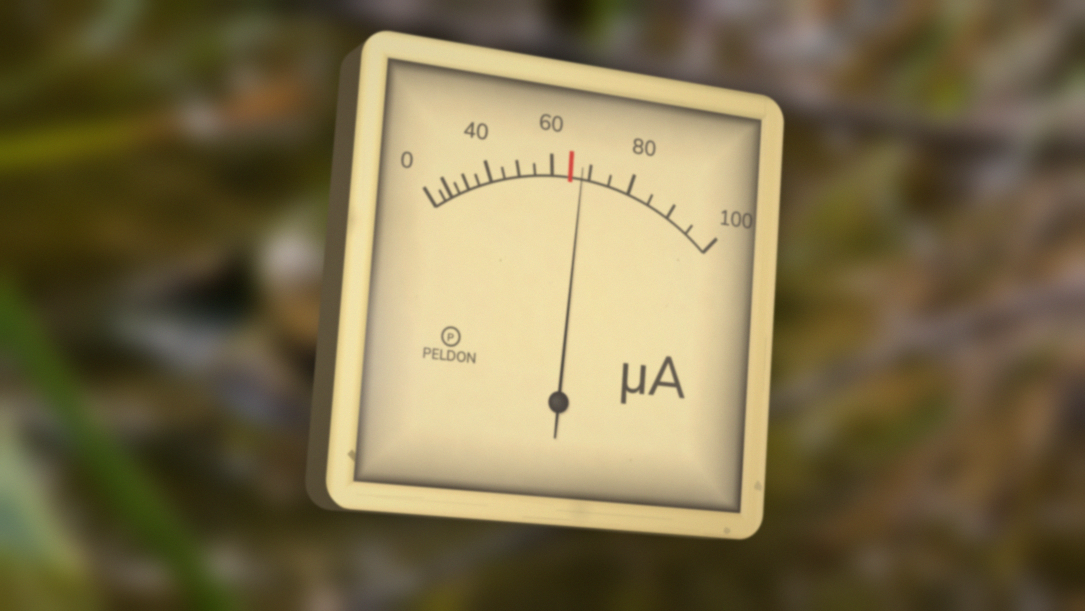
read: 67.5 µA
